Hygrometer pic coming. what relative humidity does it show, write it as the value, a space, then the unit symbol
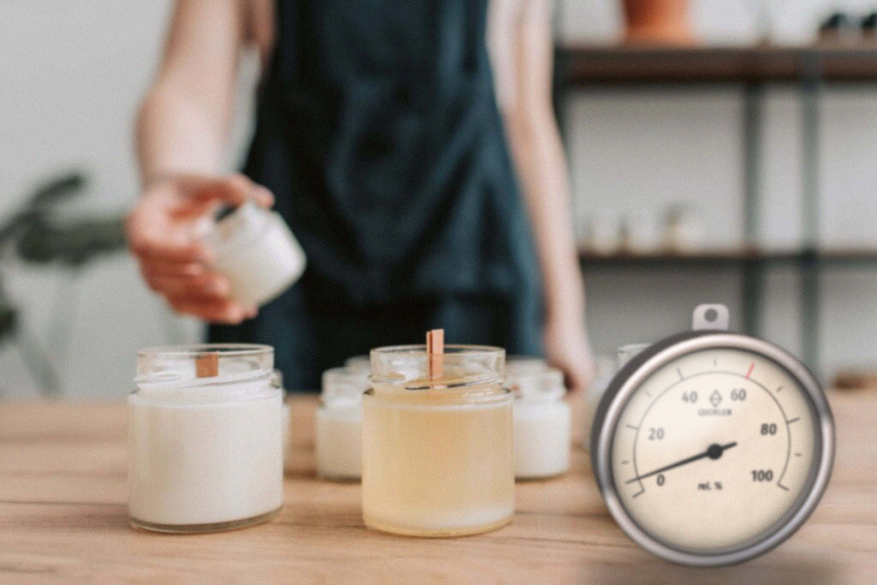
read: 5 %
